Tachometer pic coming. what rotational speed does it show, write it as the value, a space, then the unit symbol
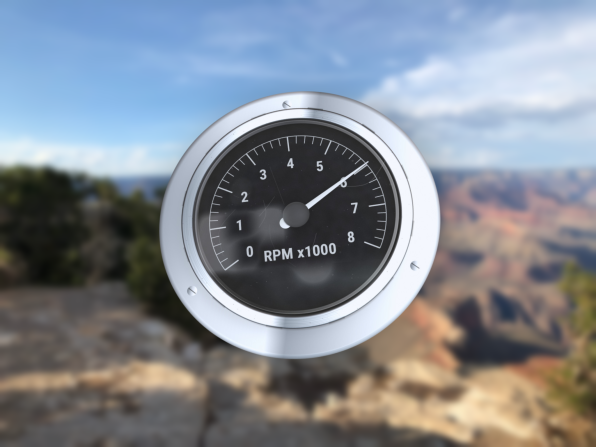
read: 6000 rpm
